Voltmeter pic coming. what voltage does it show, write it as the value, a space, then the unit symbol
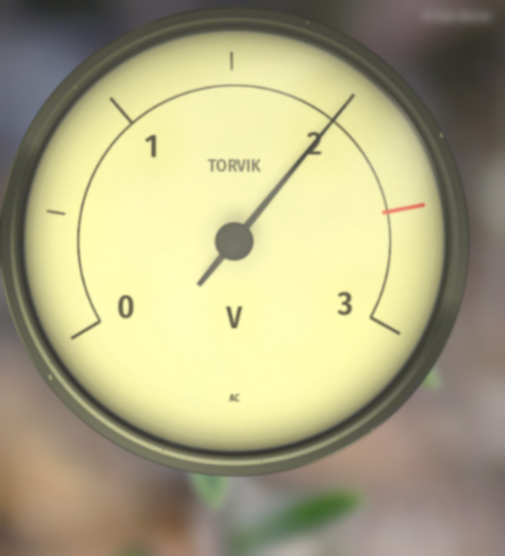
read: 2 V
